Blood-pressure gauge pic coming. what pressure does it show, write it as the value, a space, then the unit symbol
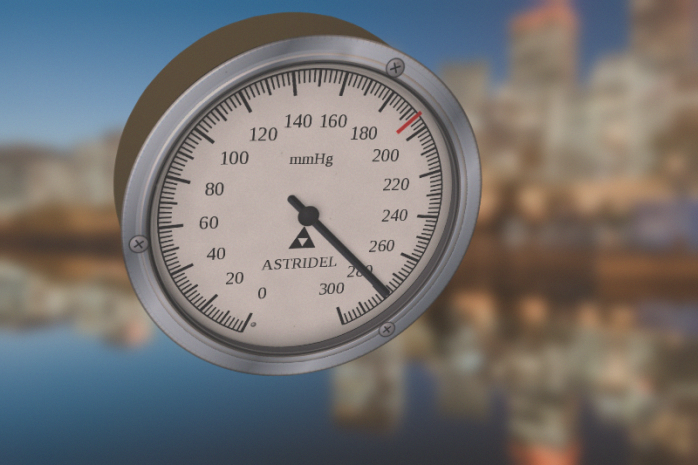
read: 278 mmHg
